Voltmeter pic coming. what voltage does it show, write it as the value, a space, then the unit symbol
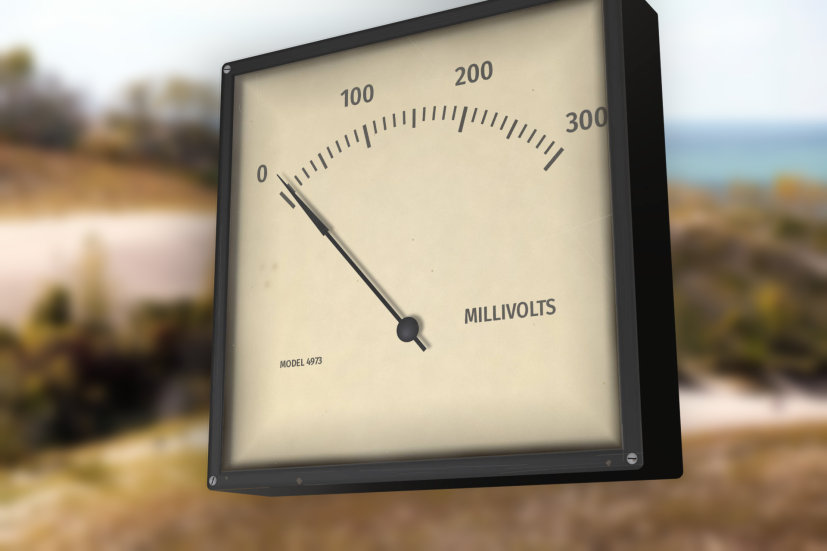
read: 10 mV
